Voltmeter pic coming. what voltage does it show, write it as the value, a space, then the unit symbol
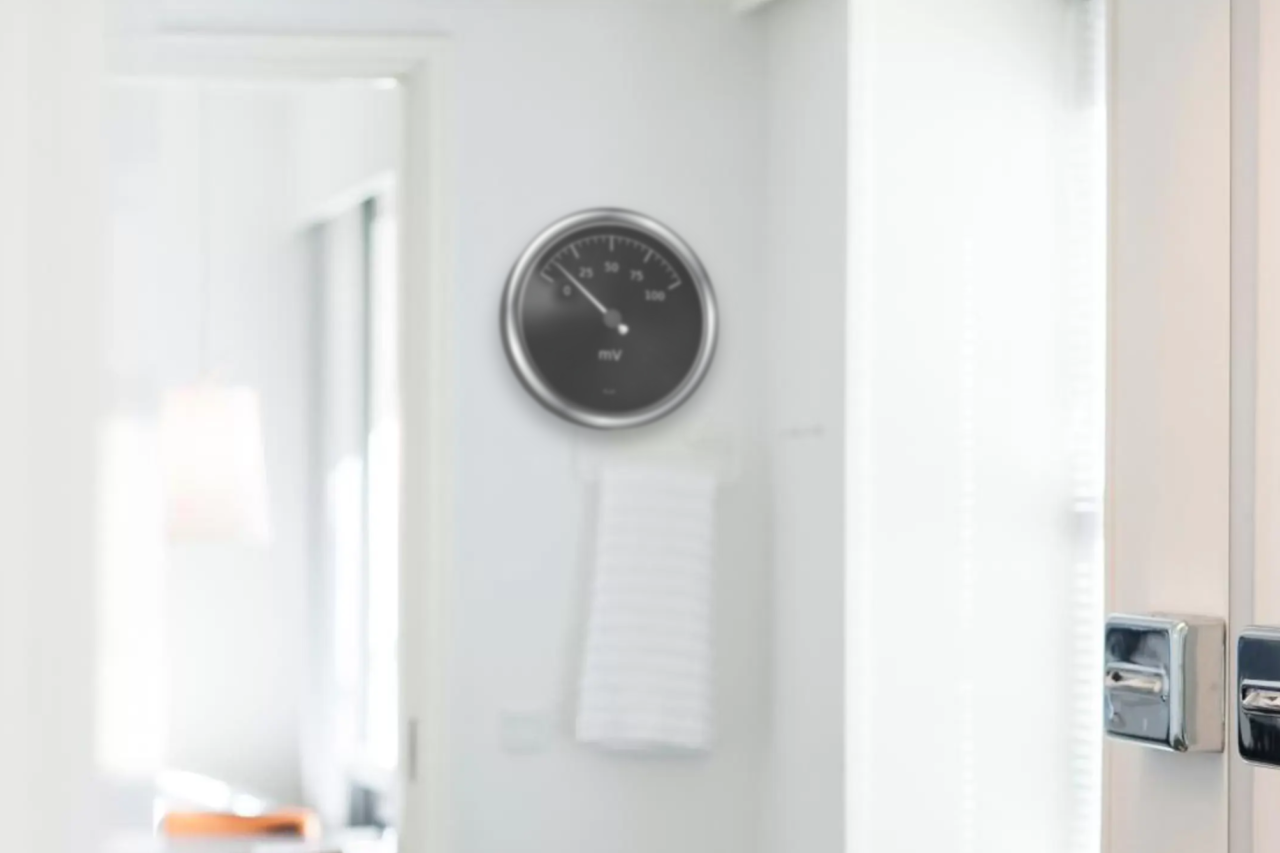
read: 10 mV
